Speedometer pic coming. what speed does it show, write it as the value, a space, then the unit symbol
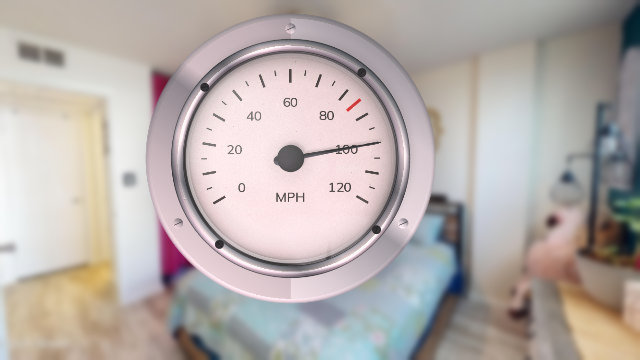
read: 100 mph
